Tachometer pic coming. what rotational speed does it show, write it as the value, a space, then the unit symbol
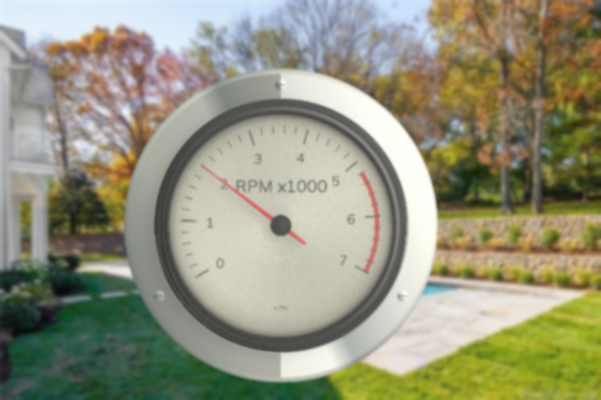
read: 2000 rpm
